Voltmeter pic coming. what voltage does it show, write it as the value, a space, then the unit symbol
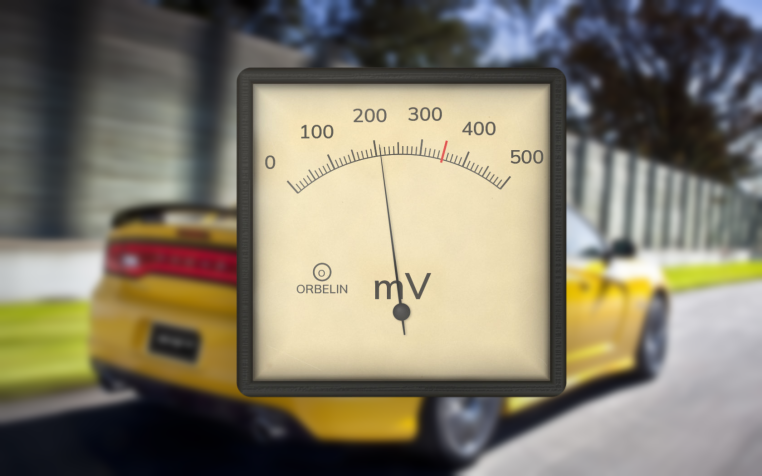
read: 210 mV
